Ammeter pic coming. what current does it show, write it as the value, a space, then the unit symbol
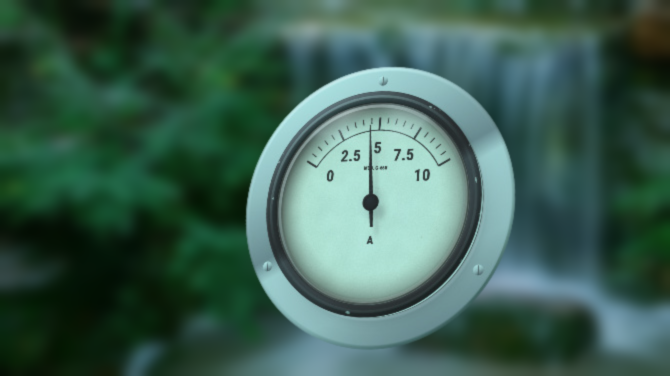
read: 4.5 A
